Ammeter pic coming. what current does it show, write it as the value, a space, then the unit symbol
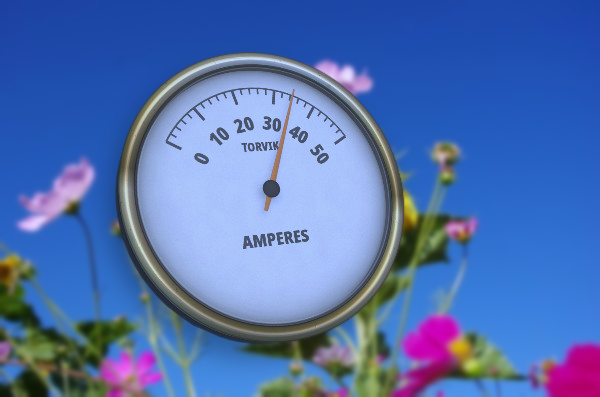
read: 34 A
